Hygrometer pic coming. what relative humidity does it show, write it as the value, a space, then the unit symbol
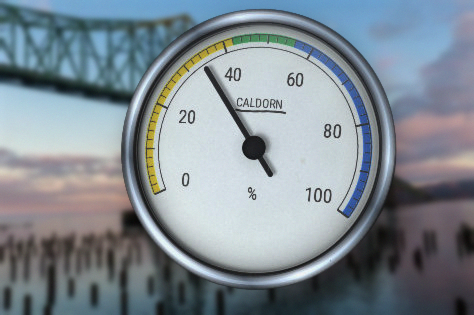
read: 34 %
